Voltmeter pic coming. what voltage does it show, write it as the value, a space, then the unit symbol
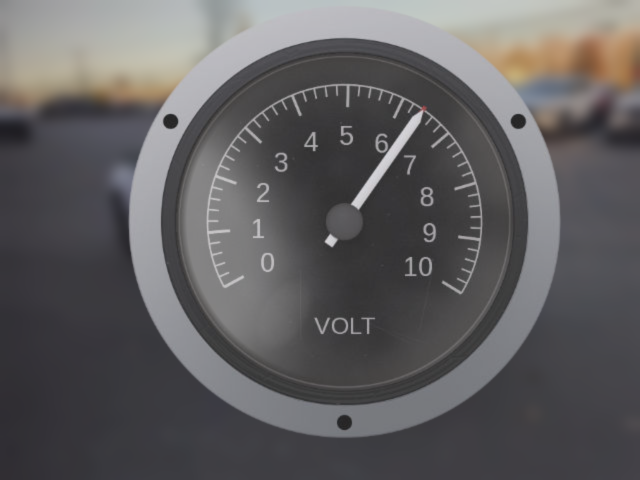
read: 6.4 V
